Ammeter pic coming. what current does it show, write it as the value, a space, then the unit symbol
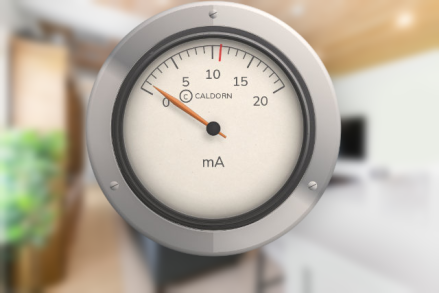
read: 1 mA
